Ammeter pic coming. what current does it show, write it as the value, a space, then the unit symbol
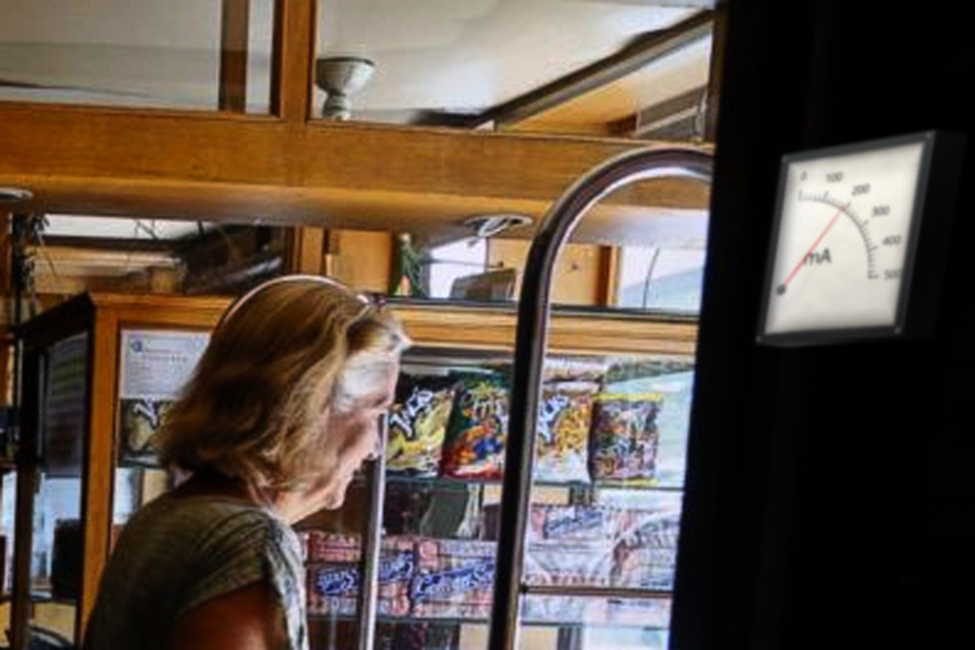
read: 200 mA
